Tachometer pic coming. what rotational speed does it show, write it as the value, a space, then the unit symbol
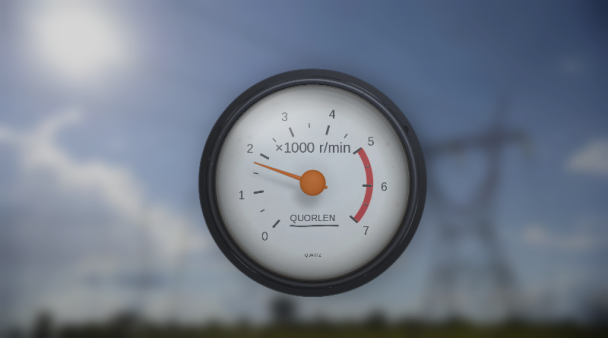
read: 1750 rpm
